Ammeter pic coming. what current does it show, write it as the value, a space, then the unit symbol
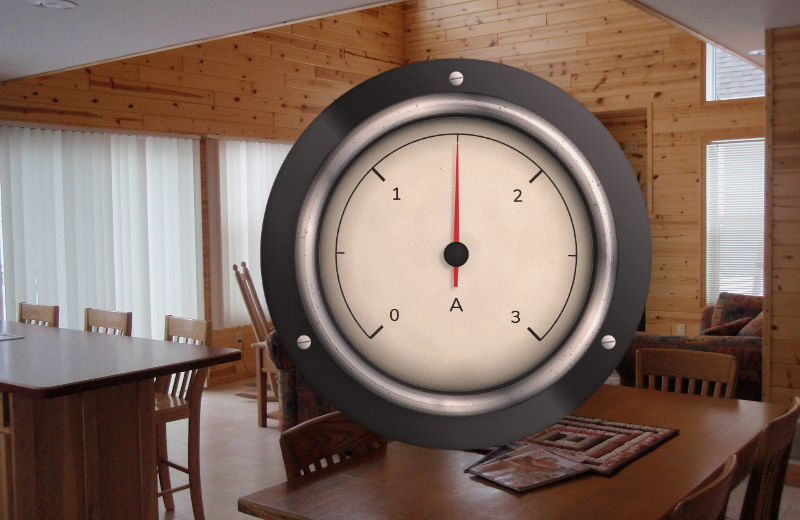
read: 1.5 A
